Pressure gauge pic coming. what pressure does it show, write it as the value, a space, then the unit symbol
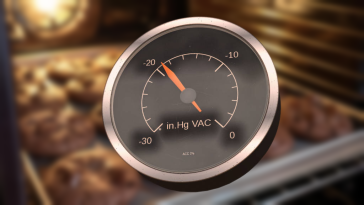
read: -19 inHg
